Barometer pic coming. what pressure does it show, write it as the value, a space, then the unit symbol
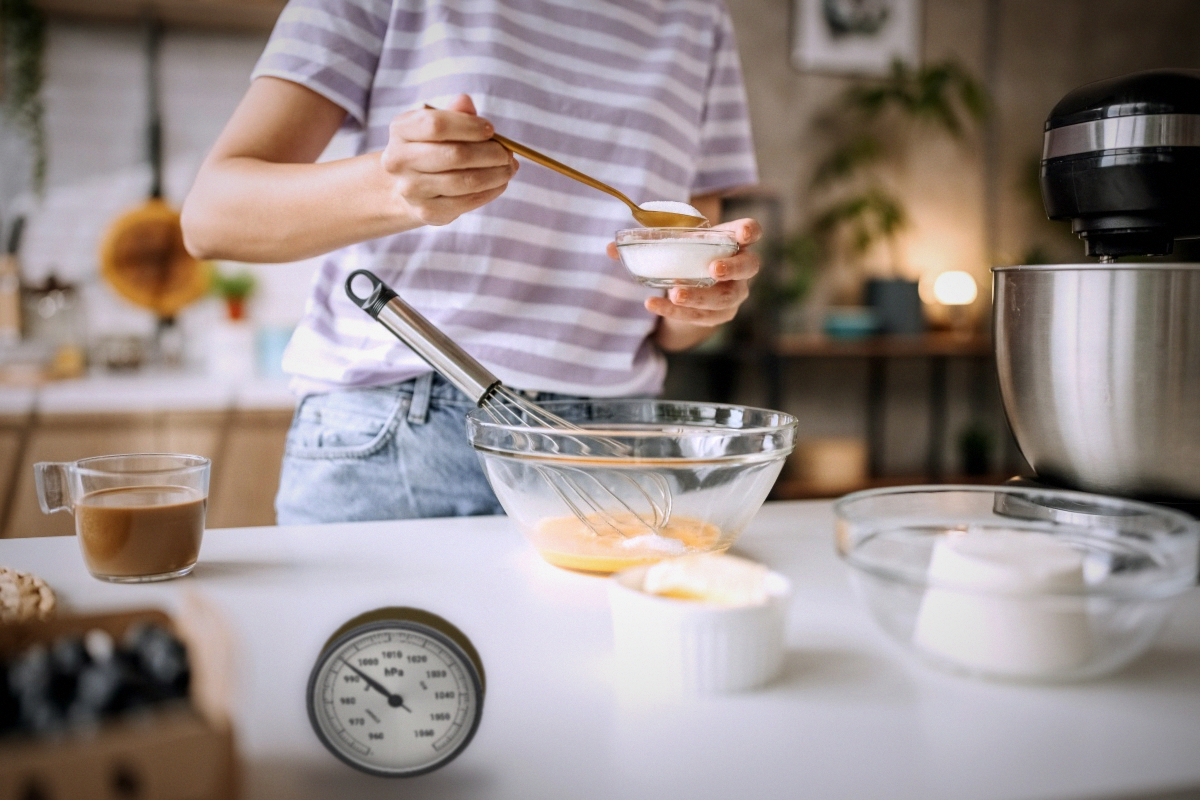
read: 995 hPa
